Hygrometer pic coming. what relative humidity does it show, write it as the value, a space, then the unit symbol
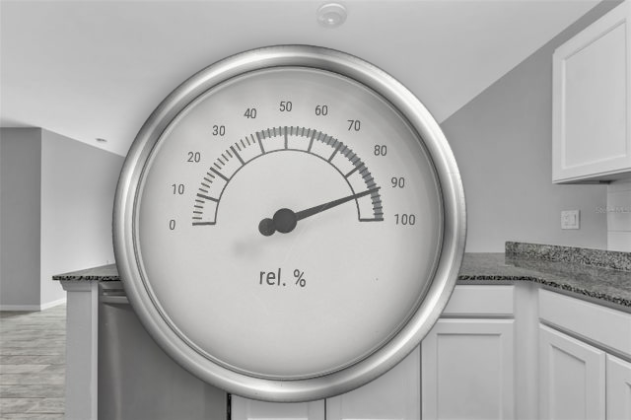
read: 90 %
